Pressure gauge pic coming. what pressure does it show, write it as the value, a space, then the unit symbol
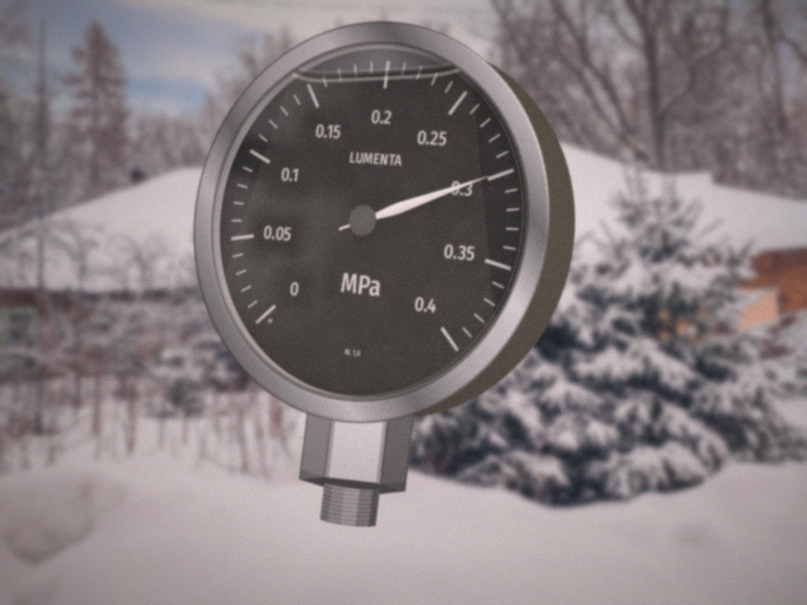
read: 0.3 MPa
